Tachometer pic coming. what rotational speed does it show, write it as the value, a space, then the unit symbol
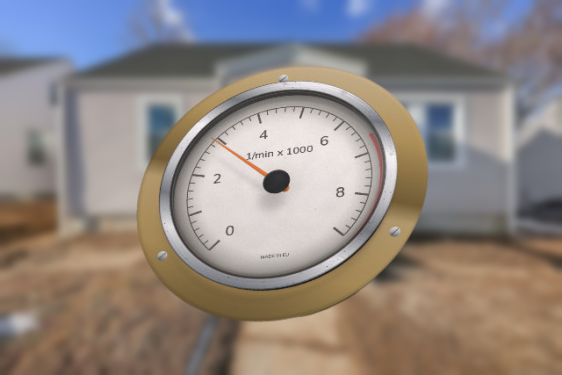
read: 2900 rpm
